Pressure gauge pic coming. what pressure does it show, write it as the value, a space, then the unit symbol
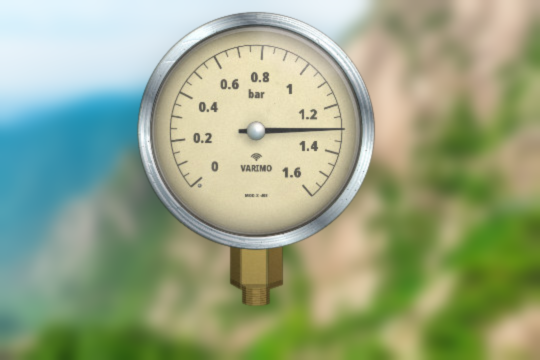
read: 1.3 bar
